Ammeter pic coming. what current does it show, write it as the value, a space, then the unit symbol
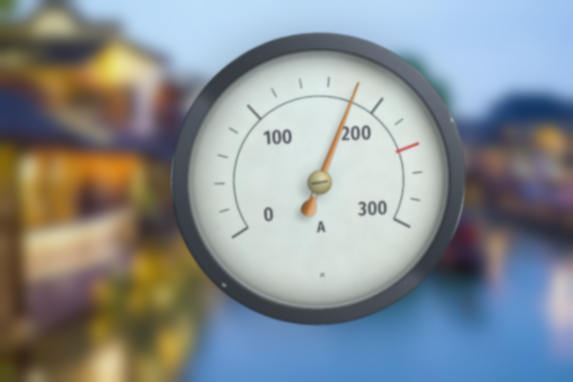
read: 180 A
